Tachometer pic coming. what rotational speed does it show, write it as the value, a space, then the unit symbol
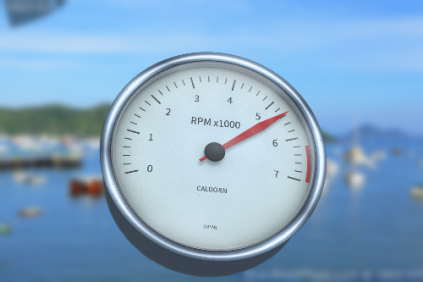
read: 5400 rpm
